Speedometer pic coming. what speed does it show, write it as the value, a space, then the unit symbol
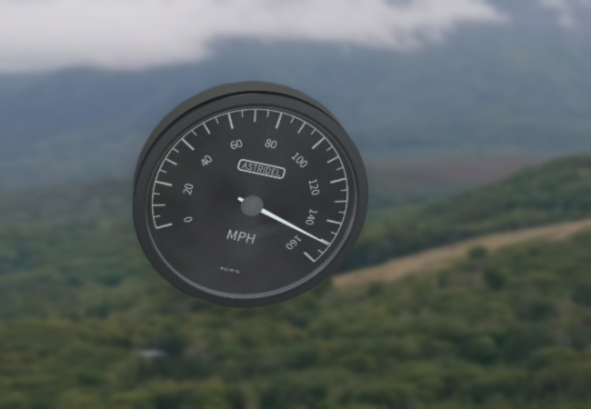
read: 150 mph
